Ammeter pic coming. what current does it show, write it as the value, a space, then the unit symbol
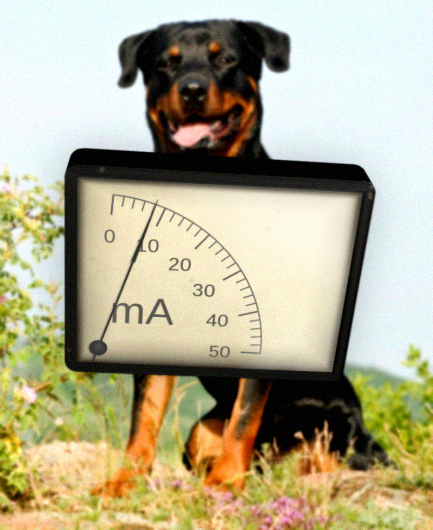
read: 8 mA
